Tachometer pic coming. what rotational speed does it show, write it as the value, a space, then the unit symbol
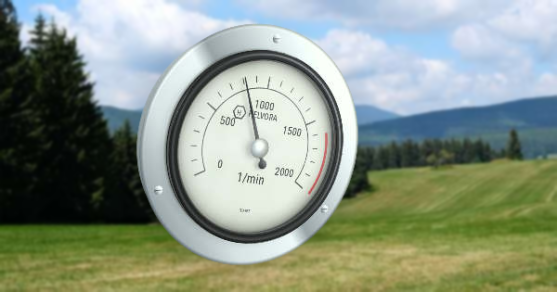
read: 800 rpm
